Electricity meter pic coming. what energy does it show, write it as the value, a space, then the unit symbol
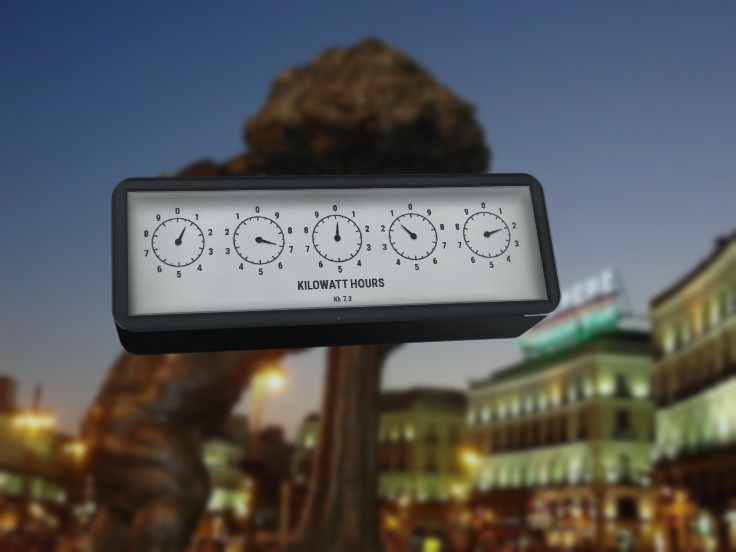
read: 7012 kWh
